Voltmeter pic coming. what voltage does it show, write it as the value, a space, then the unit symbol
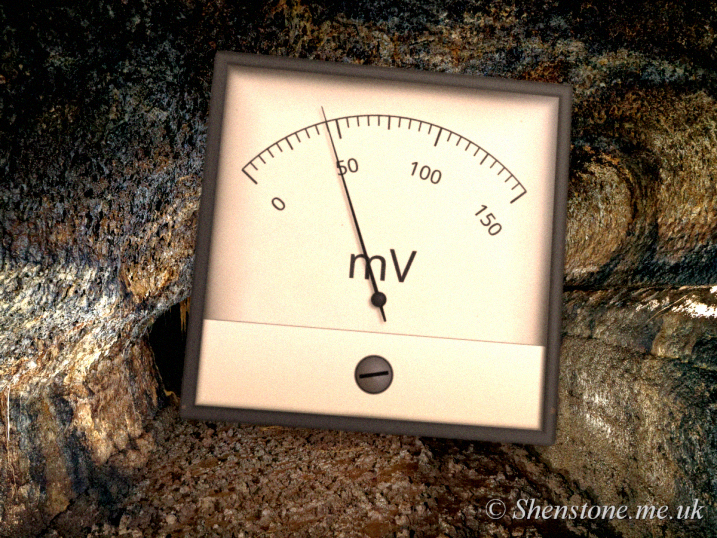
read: 45 mV
